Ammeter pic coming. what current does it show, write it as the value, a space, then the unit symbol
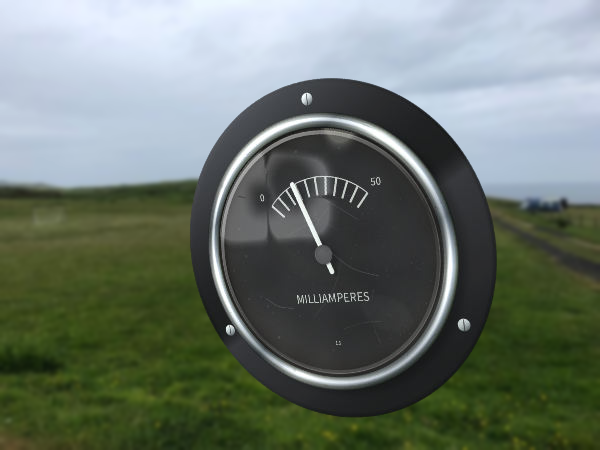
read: 15 mA
